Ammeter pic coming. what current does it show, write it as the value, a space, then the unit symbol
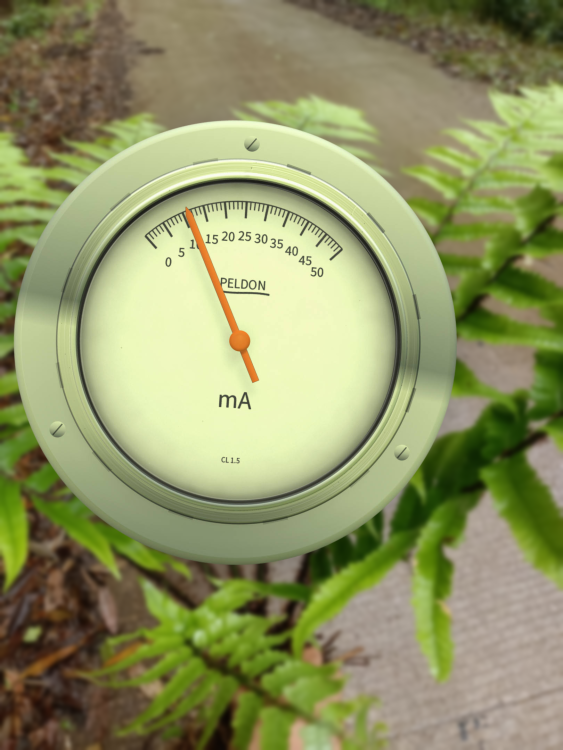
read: 11 mA
